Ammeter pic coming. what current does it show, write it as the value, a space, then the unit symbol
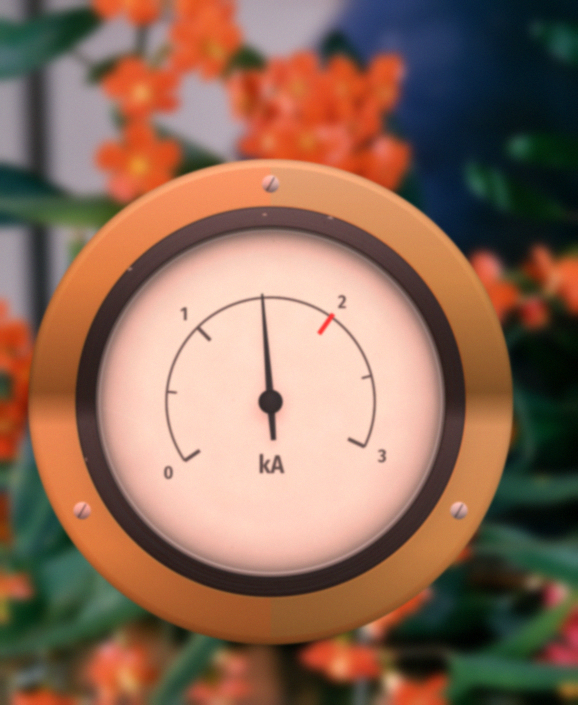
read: 1.5 kA
